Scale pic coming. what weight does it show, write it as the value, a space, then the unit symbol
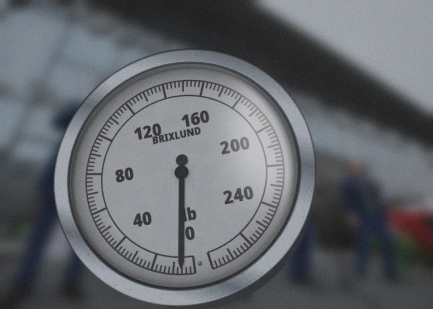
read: 6 lb
